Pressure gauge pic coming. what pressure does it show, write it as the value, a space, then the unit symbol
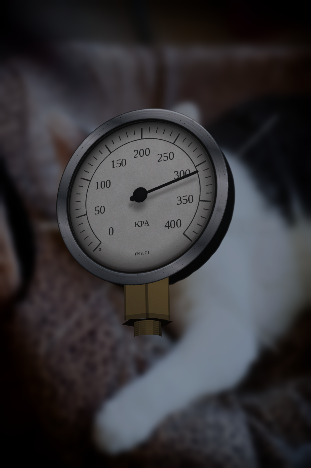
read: 310 kPa
